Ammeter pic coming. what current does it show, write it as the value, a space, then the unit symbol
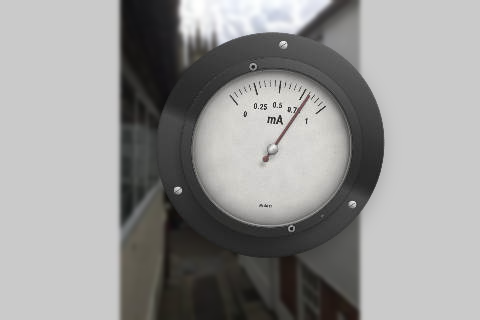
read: 0.8 mA
